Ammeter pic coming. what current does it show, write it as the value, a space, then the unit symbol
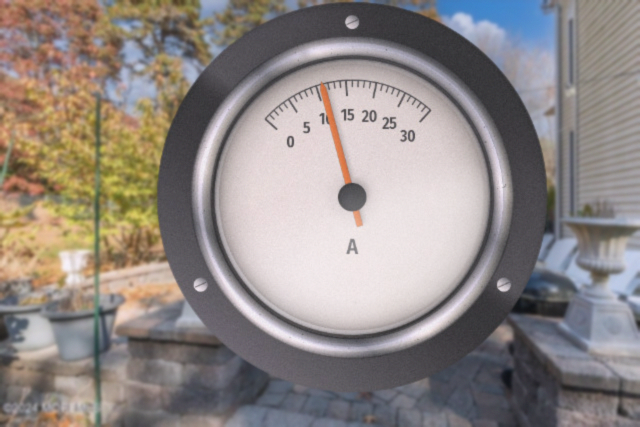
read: 11 A
